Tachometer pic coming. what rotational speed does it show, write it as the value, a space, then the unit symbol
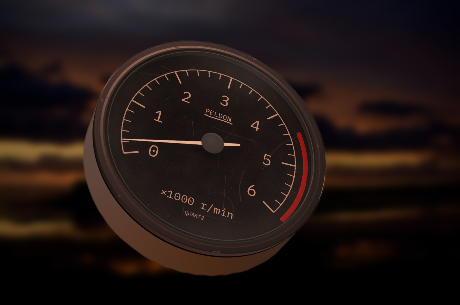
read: 200 rpm
